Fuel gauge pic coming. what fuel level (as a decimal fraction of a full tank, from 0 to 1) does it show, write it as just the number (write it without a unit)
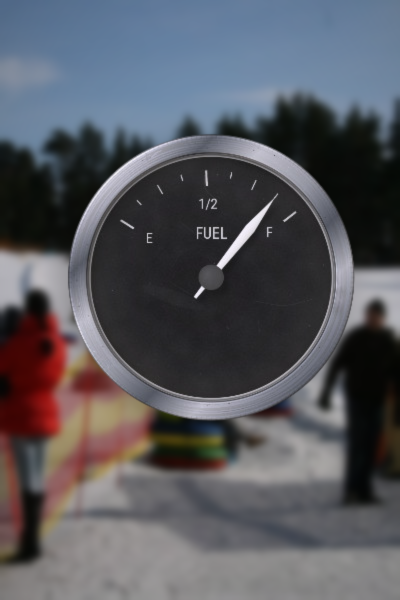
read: 0.875
